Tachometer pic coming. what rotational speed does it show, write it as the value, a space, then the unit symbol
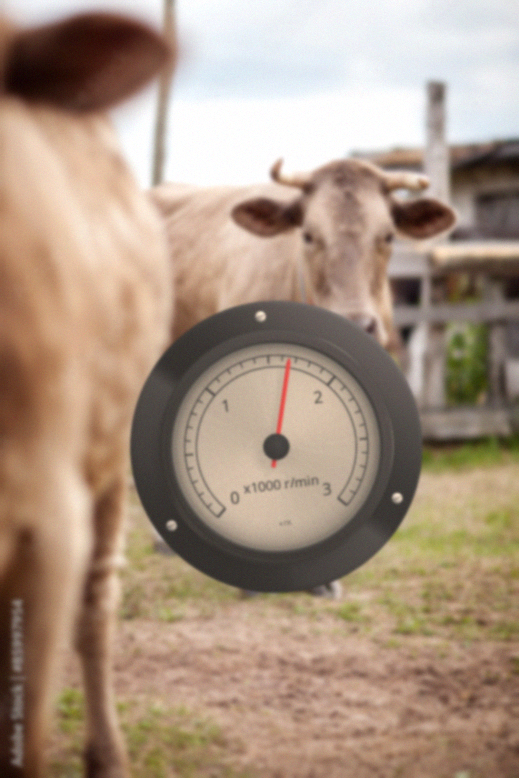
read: 1650 rpm
